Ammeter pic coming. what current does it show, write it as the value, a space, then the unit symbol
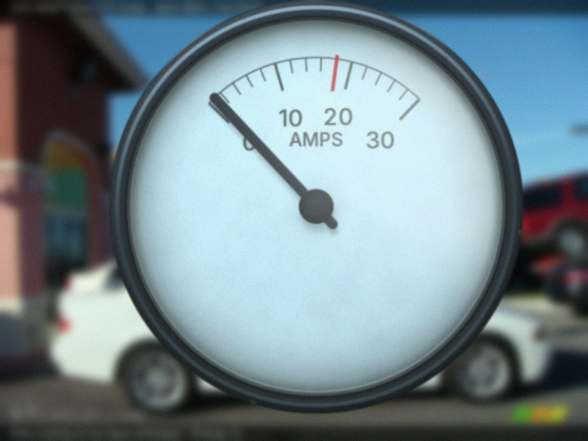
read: 1 A
